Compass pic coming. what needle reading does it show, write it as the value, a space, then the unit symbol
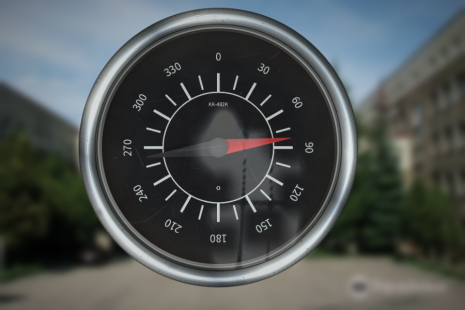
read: 82.5 °
